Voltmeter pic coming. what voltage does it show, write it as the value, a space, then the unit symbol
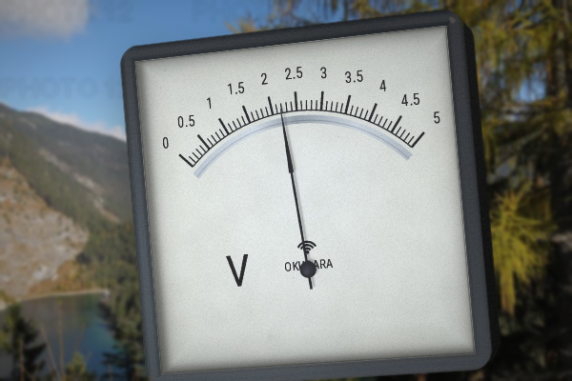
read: 2.2 V
